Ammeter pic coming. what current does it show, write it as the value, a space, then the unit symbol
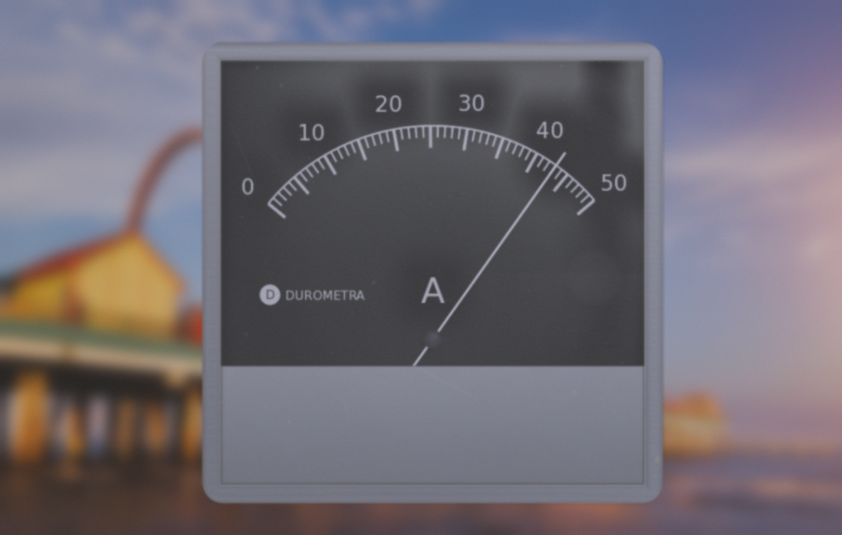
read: 43 A
